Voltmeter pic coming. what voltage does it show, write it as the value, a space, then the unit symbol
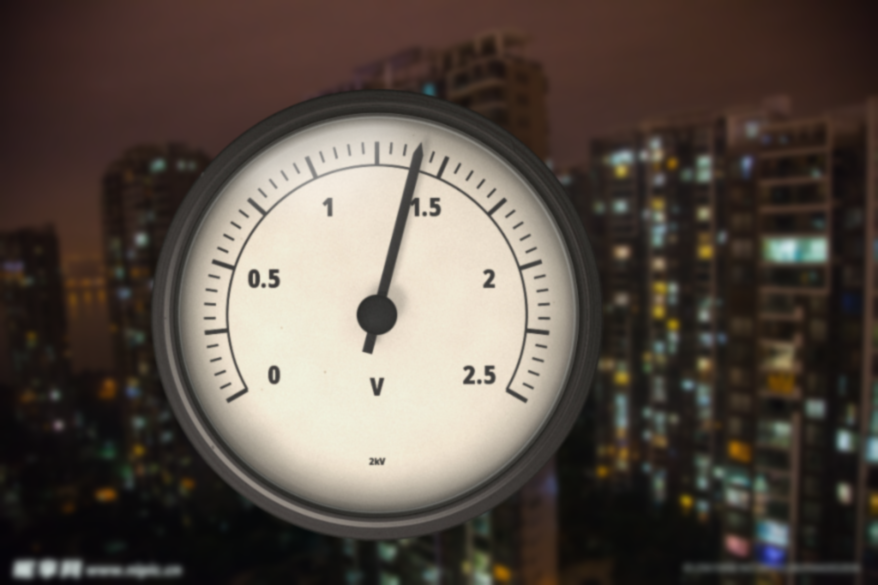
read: 1.4 V
